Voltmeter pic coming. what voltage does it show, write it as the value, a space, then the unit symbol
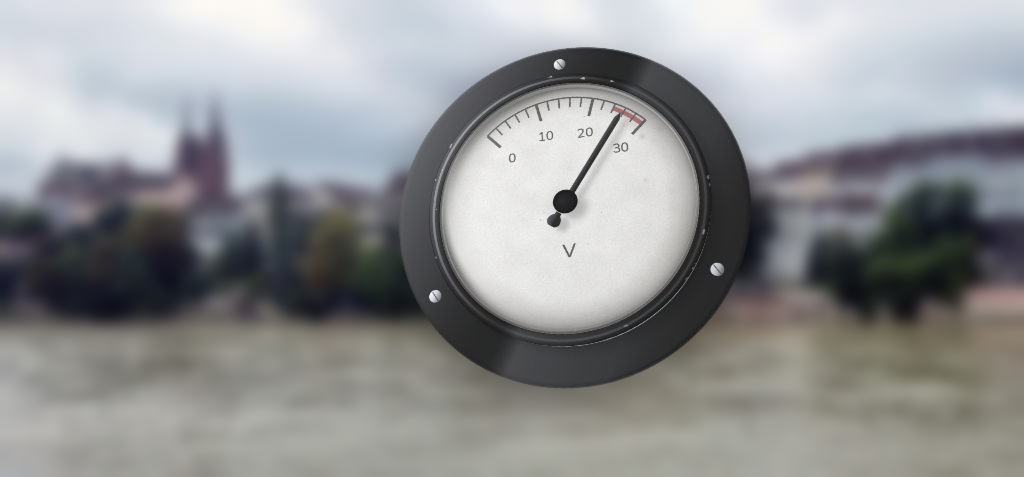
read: 26 V
